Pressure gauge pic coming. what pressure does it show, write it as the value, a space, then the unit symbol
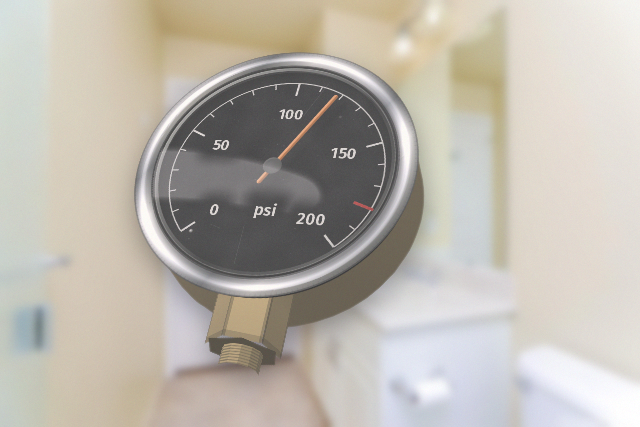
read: 120 psi
